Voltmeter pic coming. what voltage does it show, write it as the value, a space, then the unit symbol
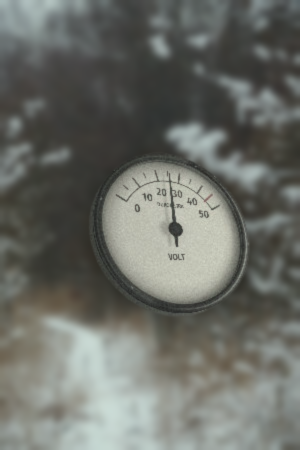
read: 25 V
